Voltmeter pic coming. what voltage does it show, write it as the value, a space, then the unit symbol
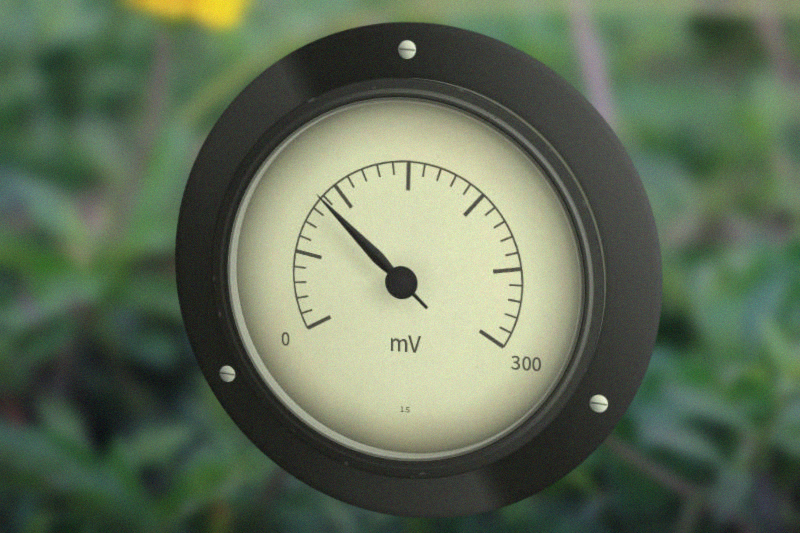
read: 90 mV
